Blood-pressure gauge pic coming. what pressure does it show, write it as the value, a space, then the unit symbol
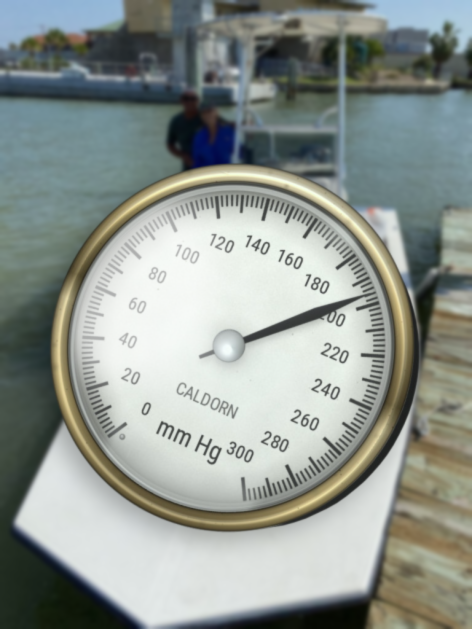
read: 196 mmHg
